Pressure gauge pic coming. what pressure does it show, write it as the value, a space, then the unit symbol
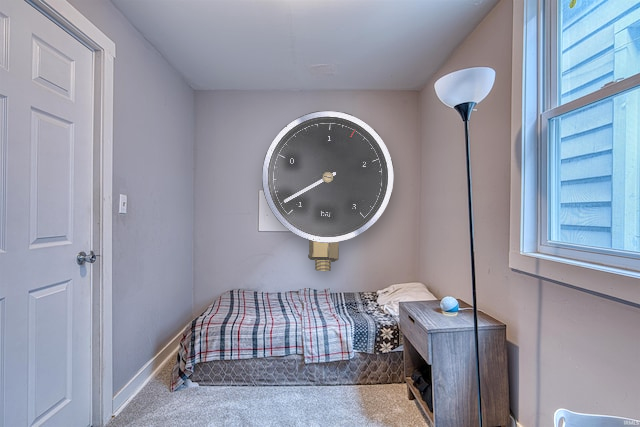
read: -0.8 bar
